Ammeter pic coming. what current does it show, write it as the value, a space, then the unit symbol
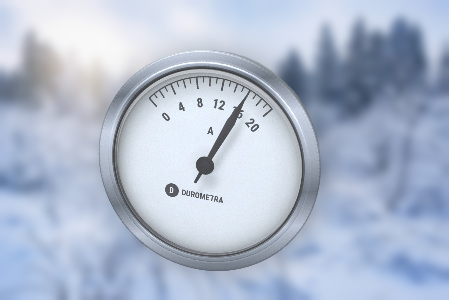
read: 16 A
